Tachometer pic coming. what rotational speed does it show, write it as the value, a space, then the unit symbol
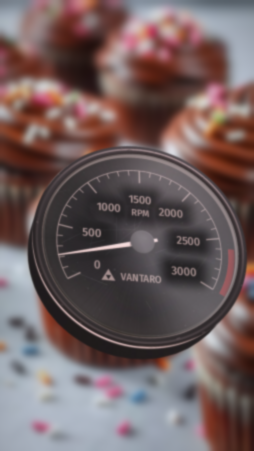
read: 200 rpm
